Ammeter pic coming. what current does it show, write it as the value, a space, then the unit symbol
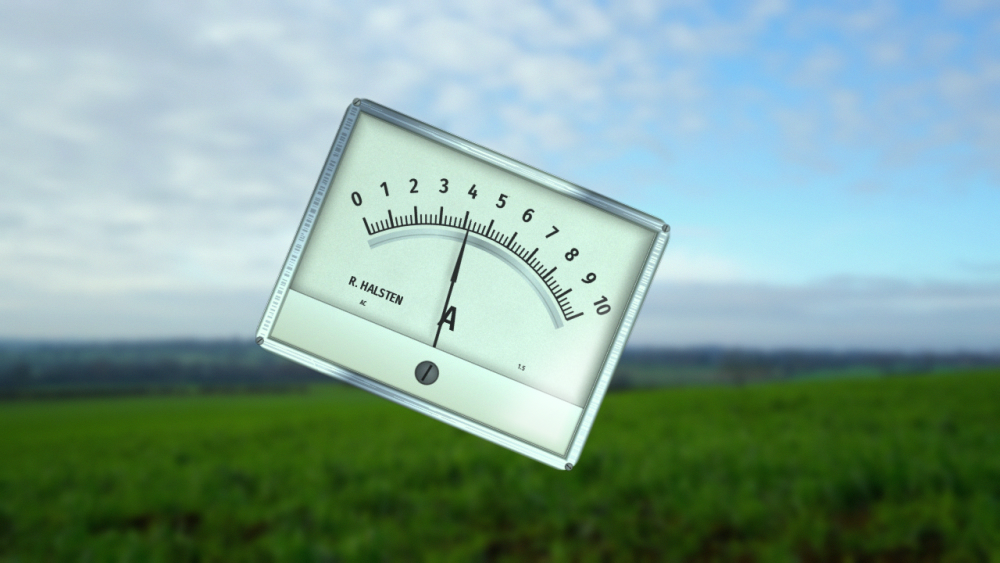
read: 4.2 A
